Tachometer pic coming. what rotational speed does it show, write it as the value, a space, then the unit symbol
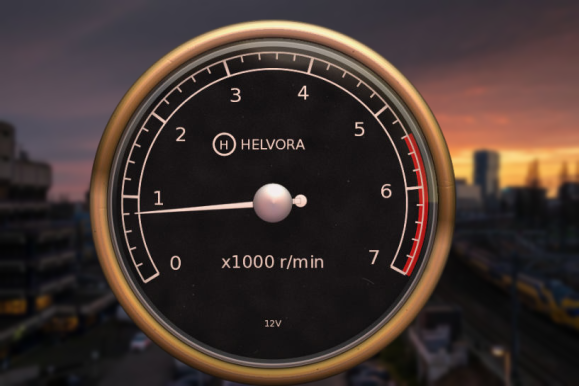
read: 800 rpm
